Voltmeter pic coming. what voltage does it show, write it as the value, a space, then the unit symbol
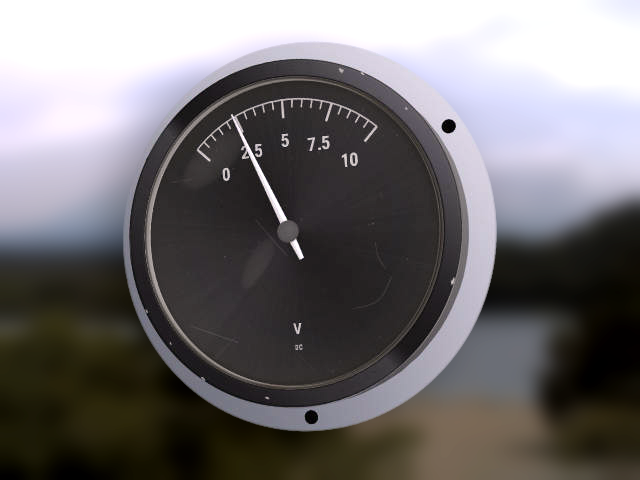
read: 2.5 V
